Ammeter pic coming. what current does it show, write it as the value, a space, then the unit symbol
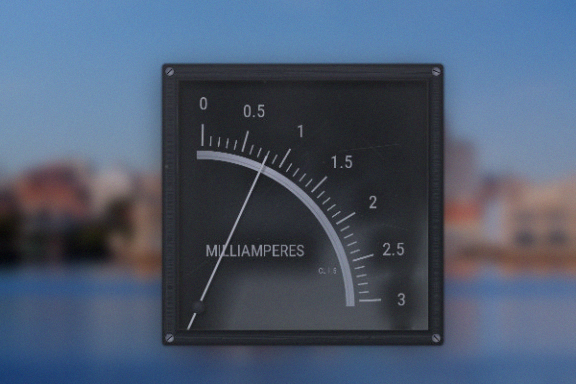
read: 0.8 mA
